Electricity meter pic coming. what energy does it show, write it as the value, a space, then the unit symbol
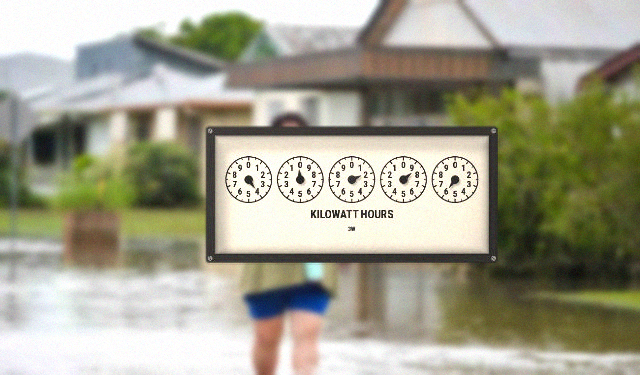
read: 40186 kWh
